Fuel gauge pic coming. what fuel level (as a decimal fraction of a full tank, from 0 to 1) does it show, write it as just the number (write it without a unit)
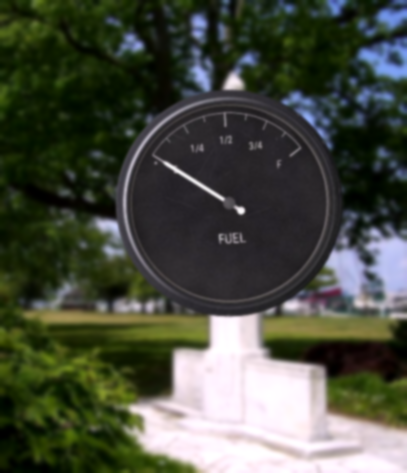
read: 0
